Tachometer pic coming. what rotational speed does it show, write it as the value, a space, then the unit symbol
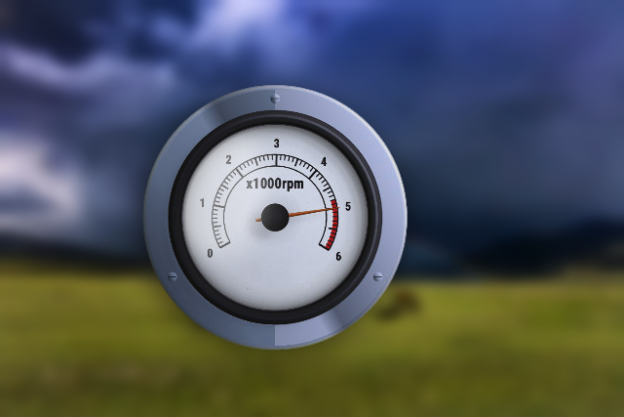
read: 5000 rpm
